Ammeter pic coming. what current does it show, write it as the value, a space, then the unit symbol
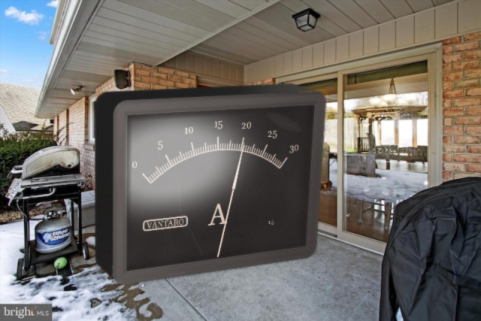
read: 20 A
